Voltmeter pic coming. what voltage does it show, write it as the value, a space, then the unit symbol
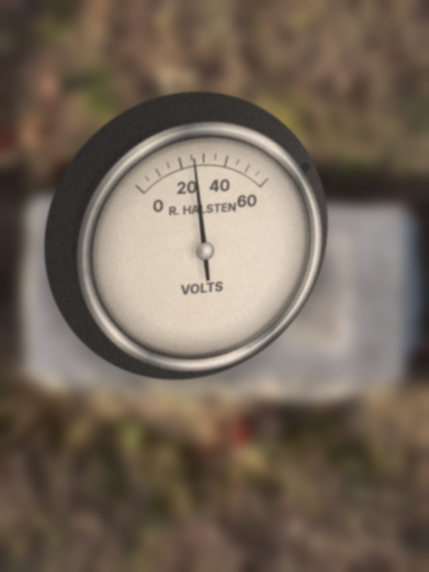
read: 25 V
